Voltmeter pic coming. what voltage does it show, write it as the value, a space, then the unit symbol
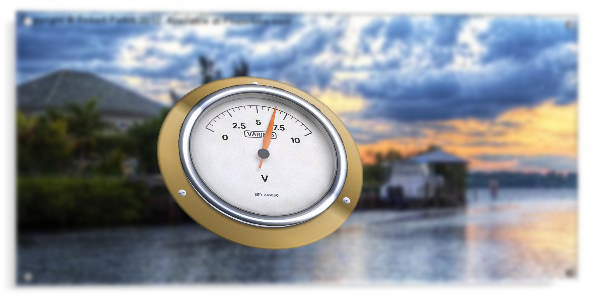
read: 6.5 V
